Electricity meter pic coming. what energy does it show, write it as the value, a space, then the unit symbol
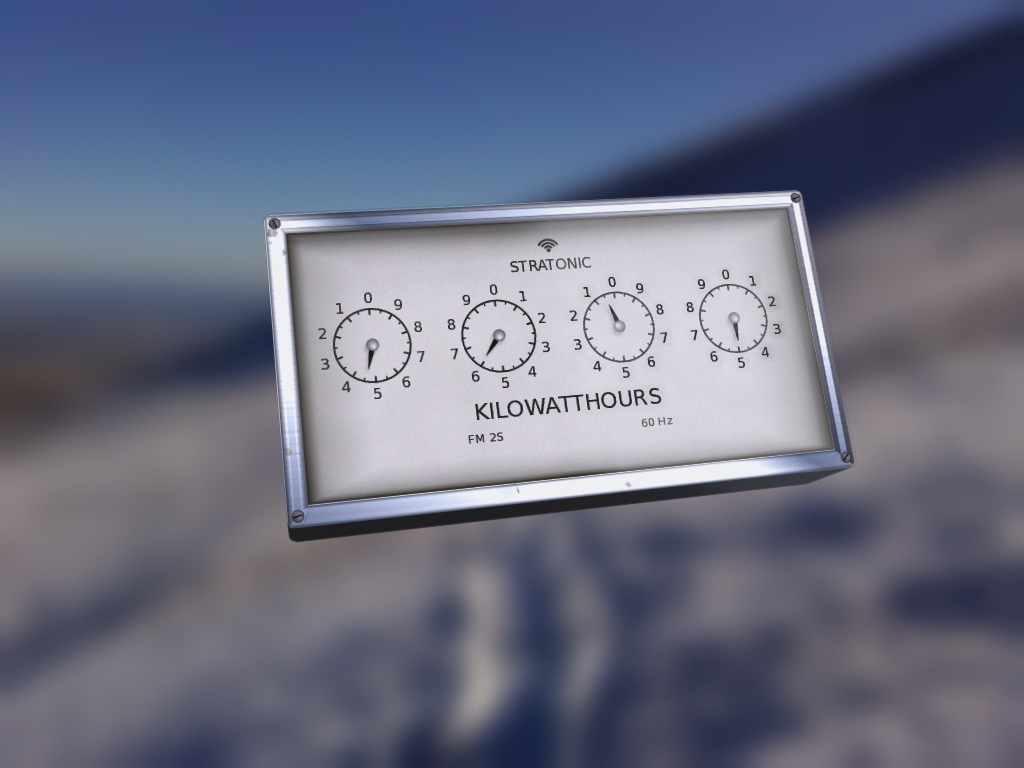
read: 4605 kWh
